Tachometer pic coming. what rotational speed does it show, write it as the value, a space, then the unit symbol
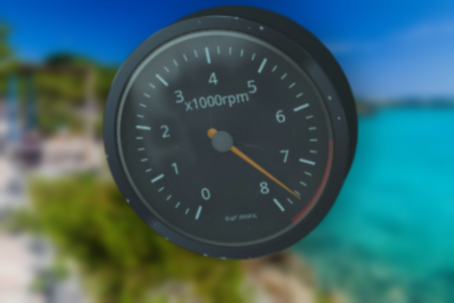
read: 7600 rpm
